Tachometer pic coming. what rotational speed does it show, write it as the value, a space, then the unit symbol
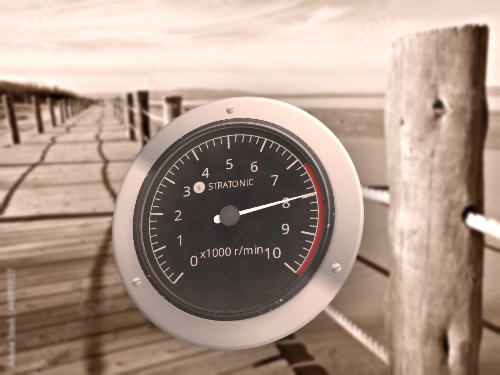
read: 8000 rpm
